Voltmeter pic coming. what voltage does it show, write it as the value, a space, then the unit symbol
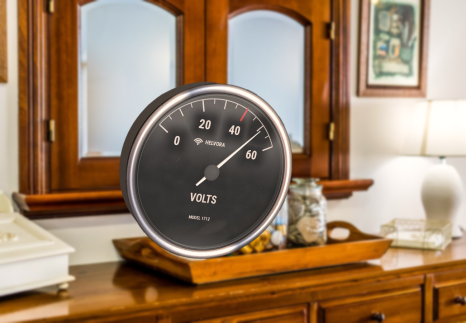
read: 50 V
